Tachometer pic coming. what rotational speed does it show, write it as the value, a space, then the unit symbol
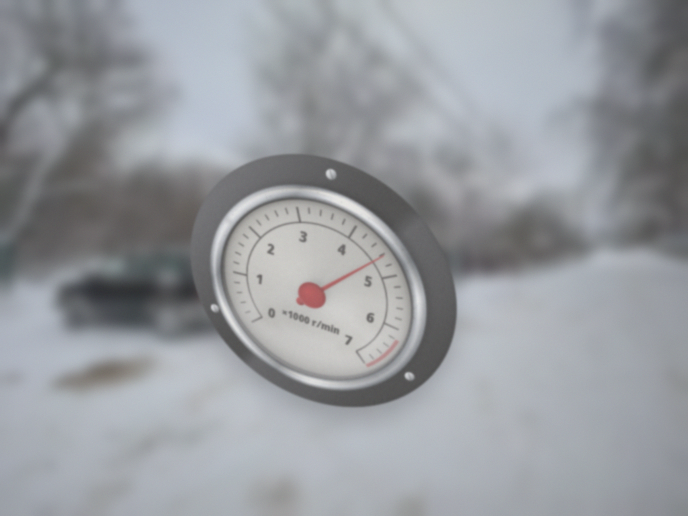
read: 4600 rpm
